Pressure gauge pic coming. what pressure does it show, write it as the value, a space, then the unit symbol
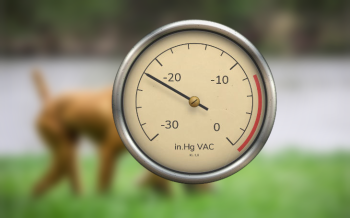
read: -22 inHg
